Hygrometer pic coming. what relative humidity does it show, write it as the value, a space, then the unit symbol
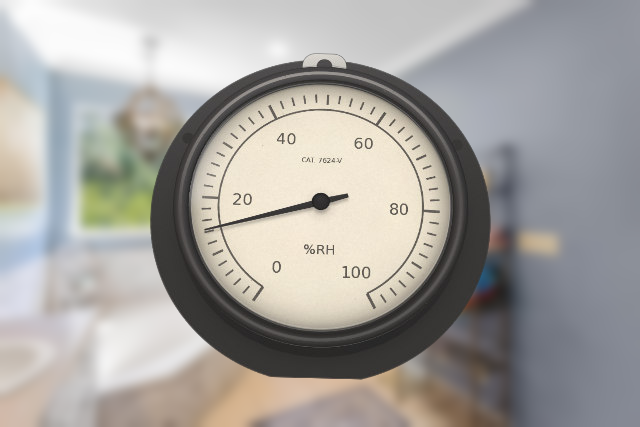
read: 14 %
